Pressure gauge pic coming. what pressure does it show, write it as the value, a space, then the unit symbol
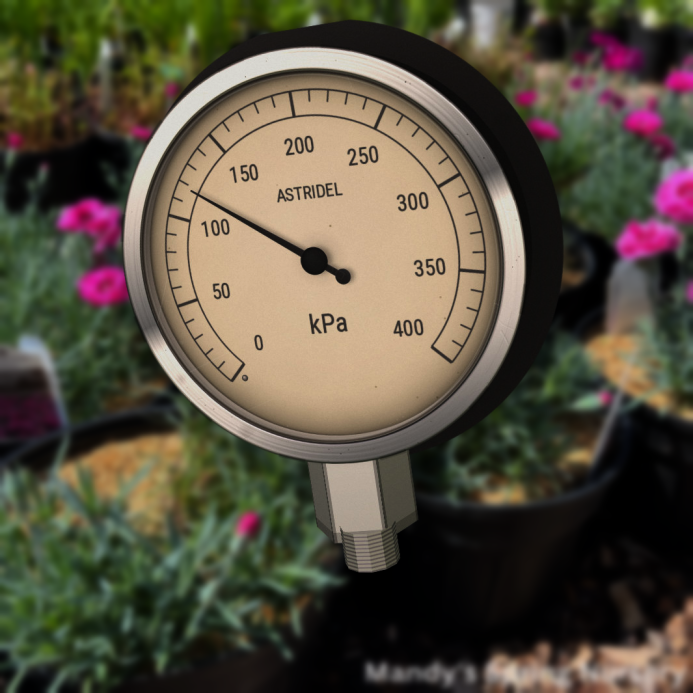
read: 120 kPa
